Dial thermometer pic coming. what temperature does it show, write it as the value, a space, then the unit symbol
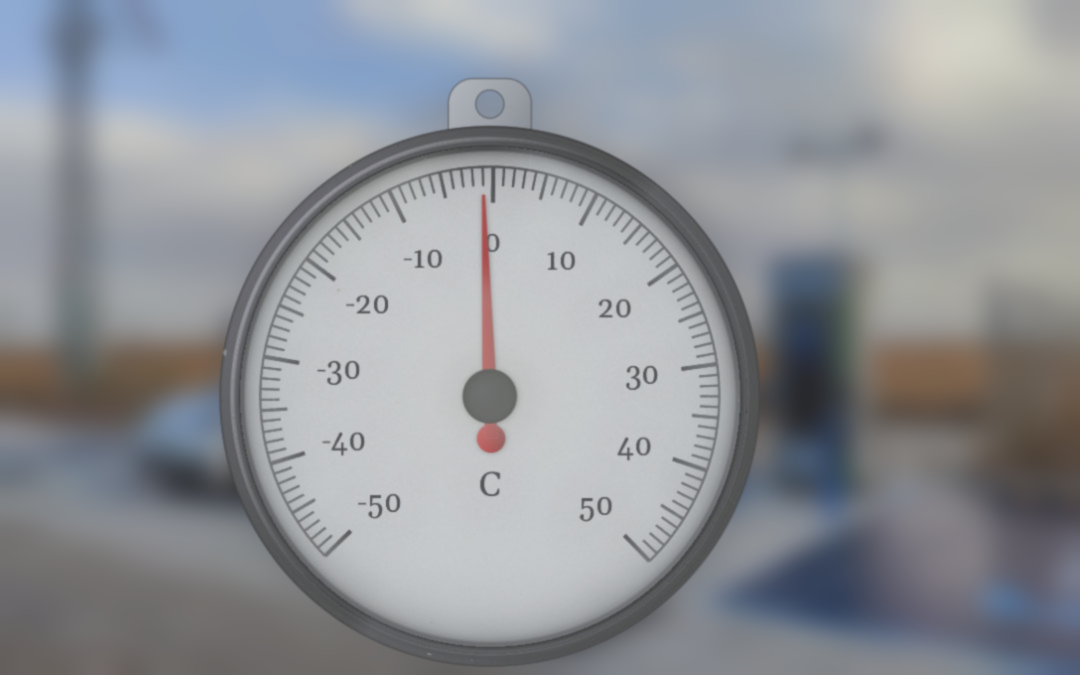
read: -1 °C
